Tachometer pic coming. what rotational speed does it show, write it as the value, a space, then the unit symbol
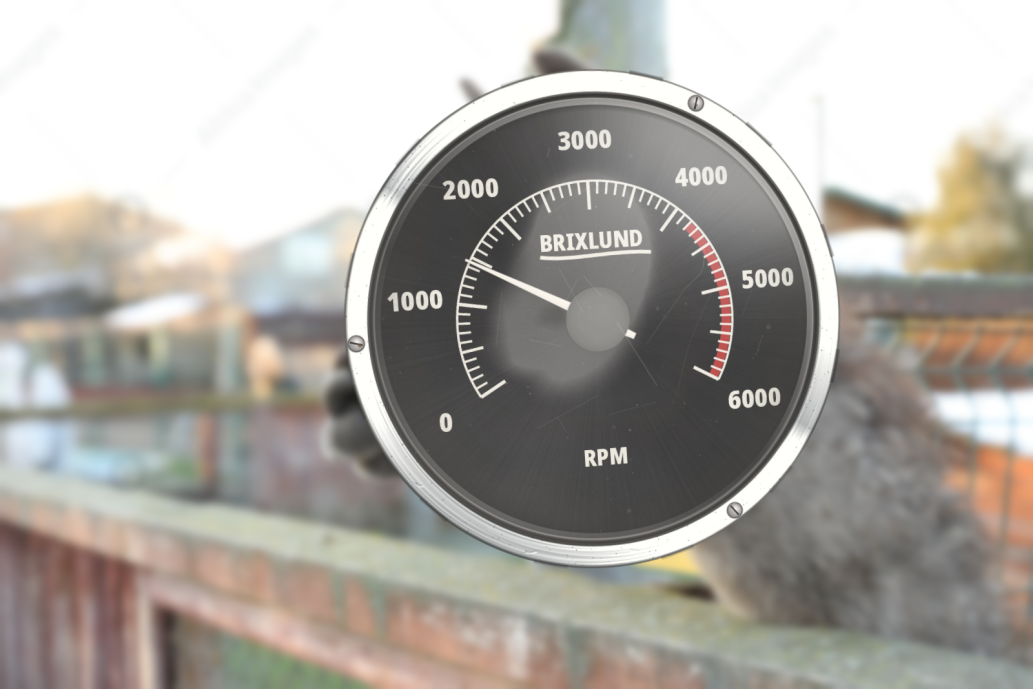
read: 1450 rpm
